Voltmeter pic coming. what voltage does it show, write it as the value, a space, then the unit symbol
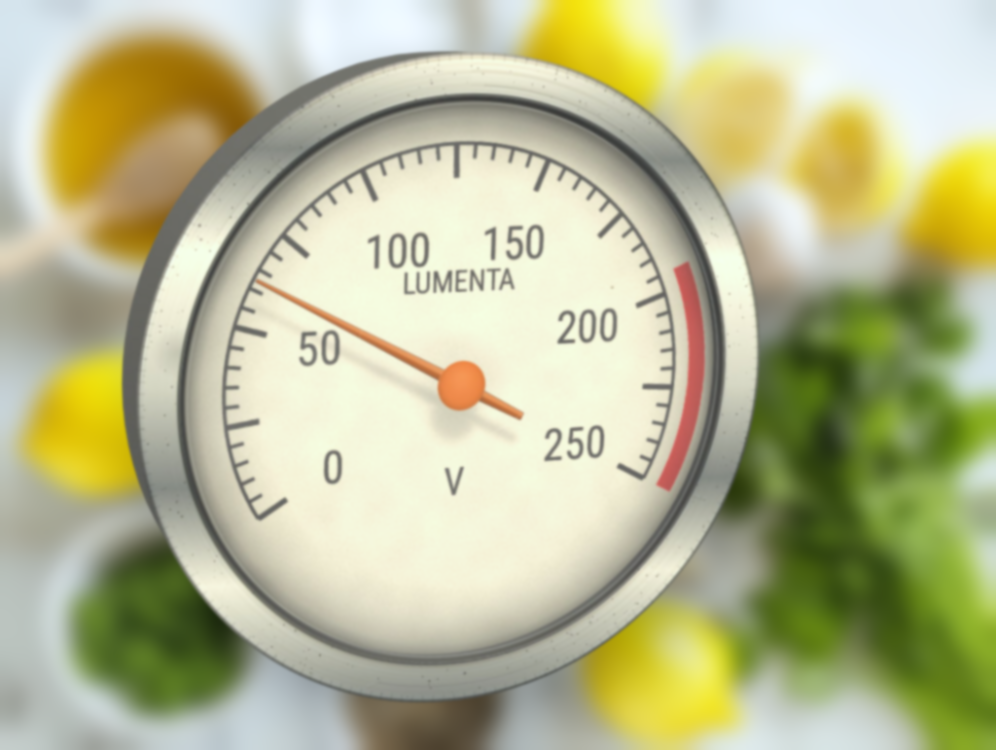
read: 62.5 V
